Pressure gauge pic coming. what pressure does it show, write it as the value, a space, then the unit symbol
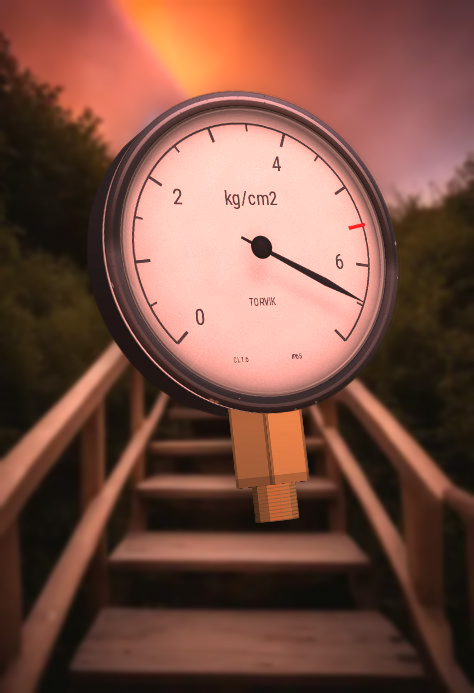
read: 6.5 kg/cm²
